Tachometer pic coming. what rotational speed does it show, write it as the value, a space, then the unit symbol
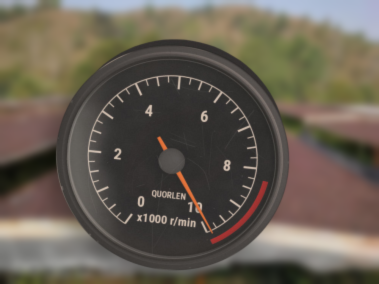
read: 9875 rpm
